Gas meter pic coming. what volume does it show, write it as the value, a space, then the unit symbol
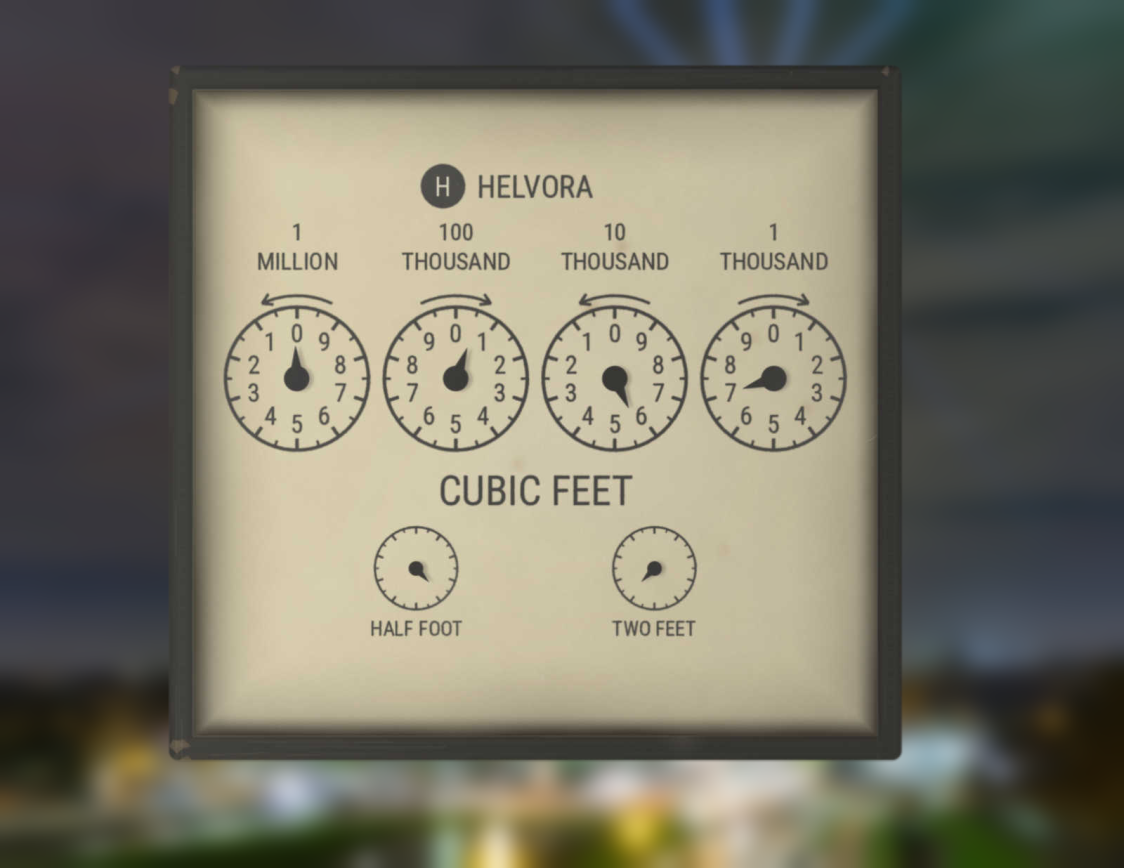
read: 5700 ft³
